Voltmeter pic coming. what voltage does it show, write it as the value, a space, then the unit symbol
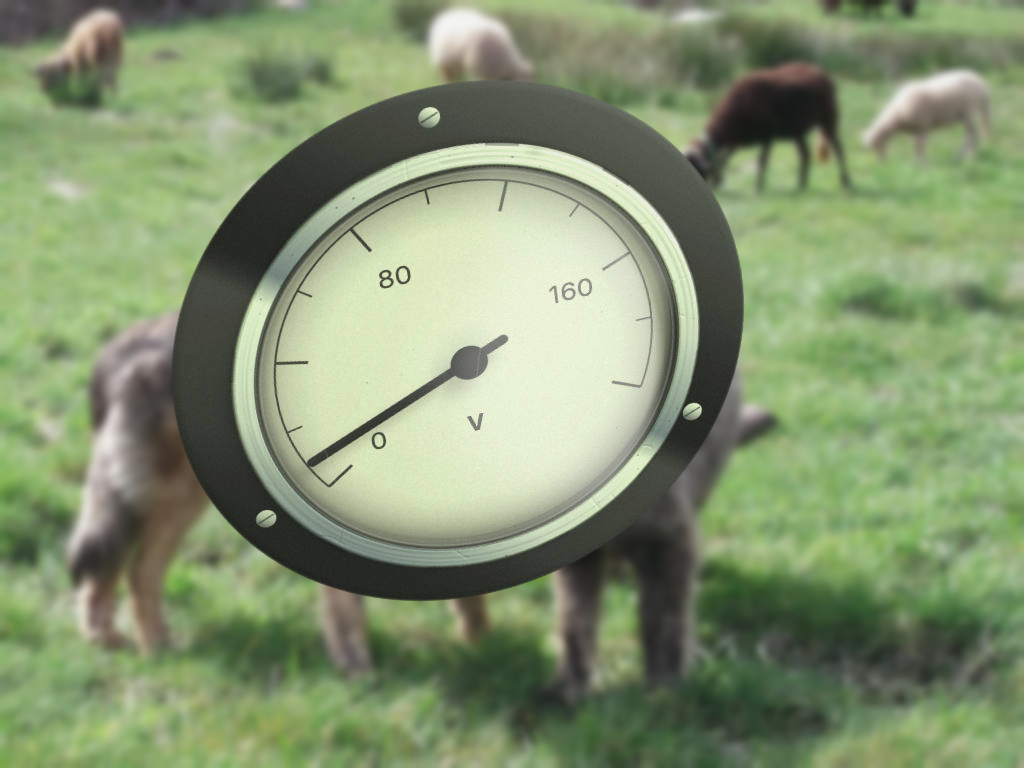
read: 10 V
